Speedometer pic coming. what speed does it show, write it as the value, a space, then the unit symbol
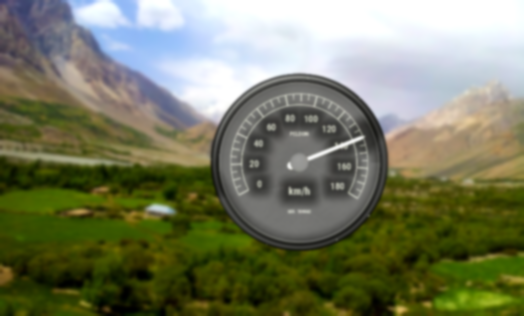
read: 140 km/h
